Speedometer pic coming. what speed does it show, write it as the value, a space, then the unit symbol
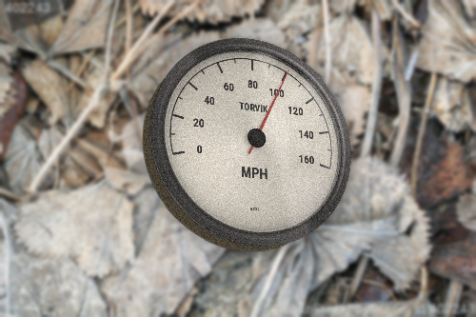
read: 100 mph
